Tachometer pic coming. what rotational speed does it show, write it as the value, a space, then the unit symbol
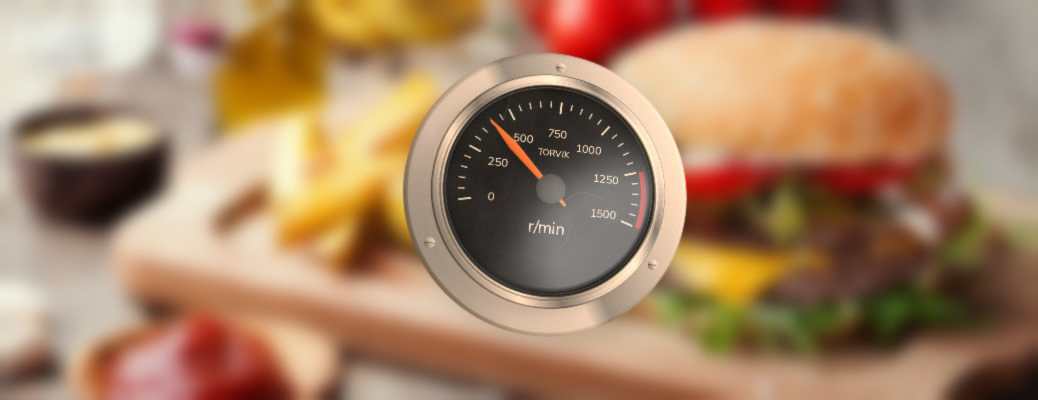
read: 400 rpm
